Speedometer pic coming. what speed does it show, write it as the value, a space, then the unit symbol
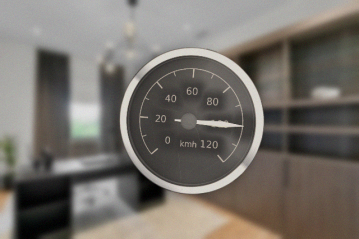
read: 100 km/h
